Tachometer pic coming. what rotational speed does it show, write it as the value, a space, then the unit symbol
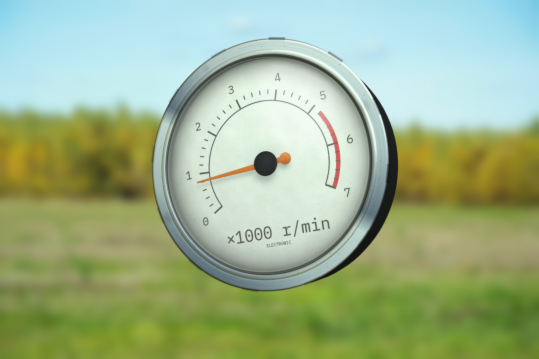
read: 800 rpm
